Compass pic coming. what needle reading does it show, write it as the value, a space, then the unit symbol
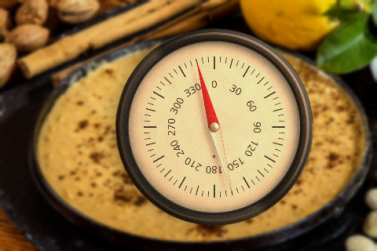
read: 345 °
